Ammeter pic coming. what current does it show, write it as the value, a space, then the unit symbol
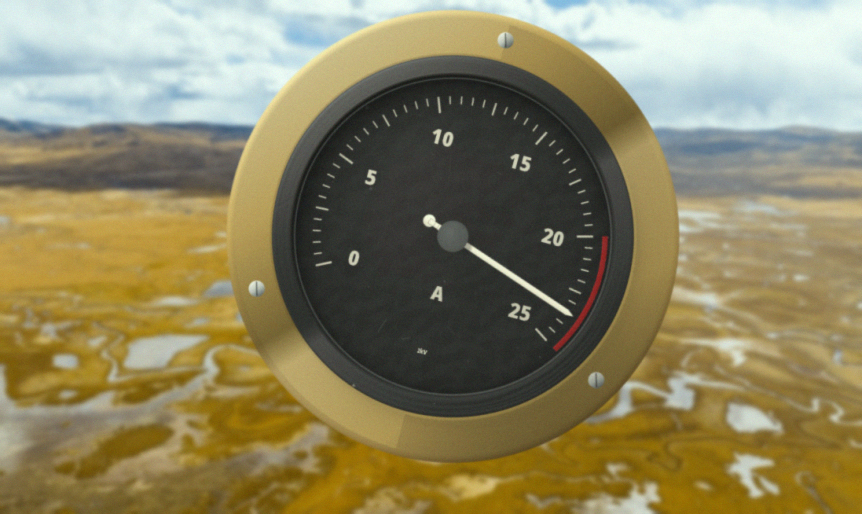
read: 23.5 A
